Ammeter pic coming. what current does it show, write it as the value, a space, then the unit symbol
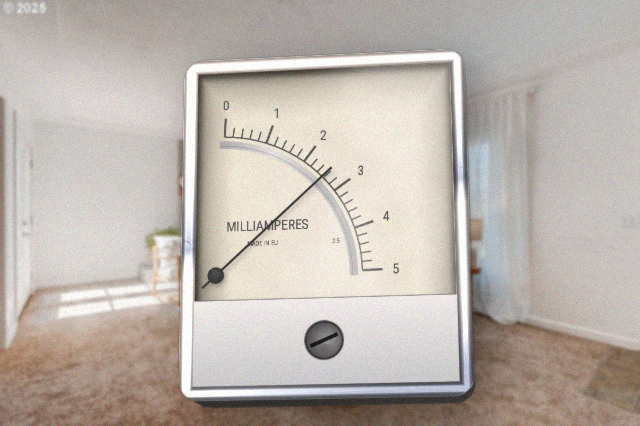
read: 2.6 mA
